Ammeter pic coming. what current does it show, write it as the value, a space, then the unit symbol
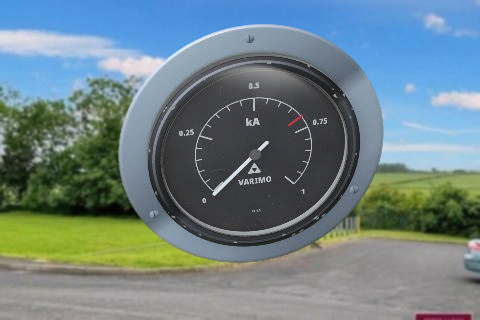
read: 0 kA
